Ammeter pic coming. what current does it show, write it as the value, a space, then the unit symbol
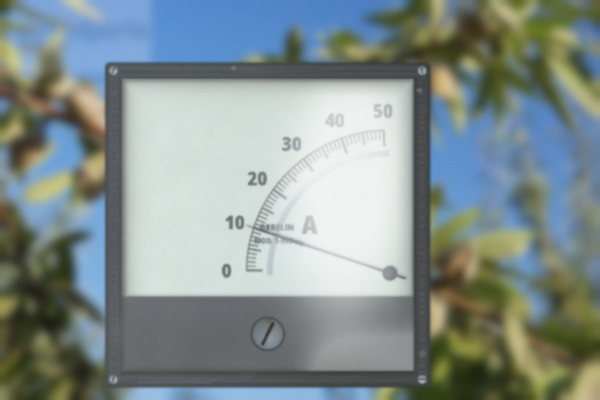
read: 10 A
